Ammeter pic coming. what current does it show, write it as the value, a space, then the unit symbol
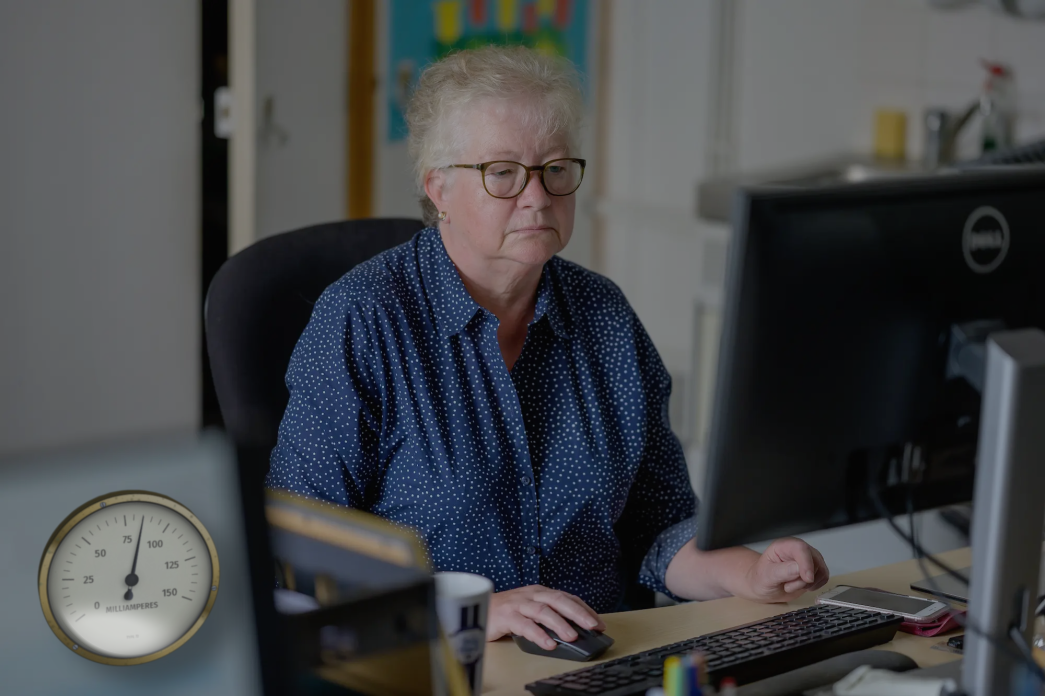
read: 85 mA
